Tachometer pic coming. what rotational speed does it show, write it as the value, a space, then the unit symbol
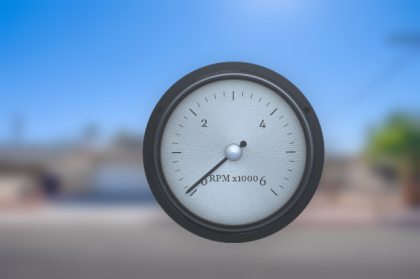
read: 100 rpm
